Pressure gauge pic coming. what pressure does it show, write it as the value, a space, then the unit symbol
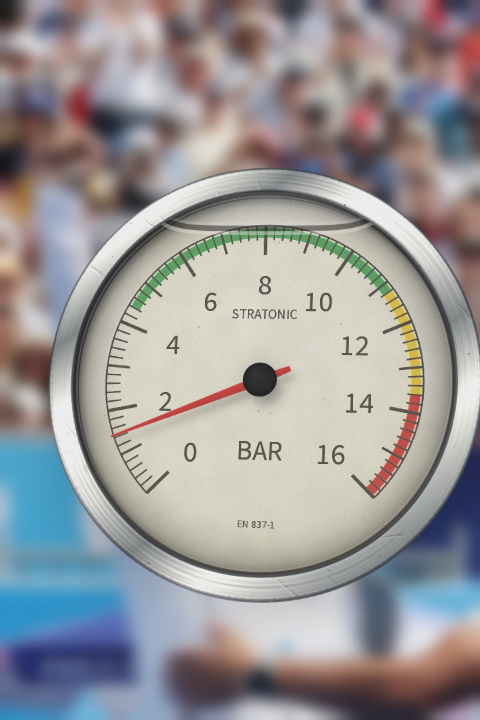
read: 1.4 bar
